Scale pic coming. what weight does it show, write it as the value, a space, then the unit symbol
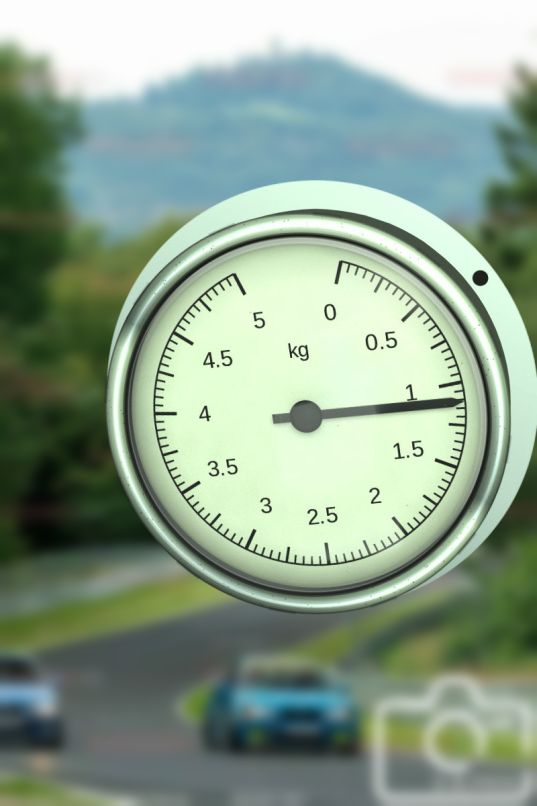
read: 1.1 kg
